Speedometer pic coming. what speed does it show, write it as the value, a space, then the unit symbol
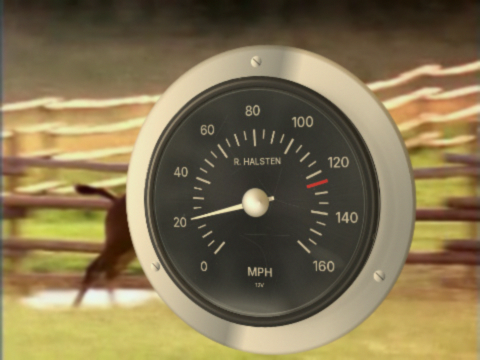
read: 20 mph
